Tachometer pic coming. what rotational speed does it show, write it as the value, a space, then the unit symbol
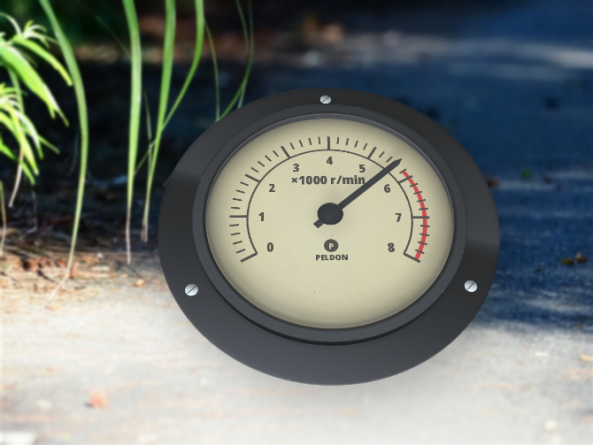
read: 5600 rpm
